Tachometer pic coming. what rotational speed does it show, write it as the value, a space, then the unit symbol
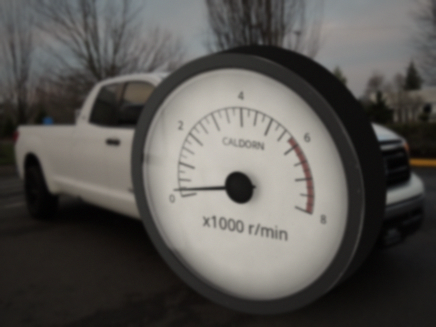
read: 250 rpm
